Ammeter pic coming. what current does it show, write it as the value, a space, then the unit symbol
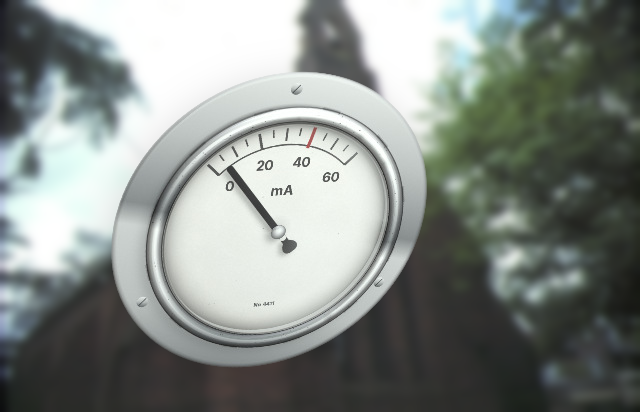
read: 5 mA
